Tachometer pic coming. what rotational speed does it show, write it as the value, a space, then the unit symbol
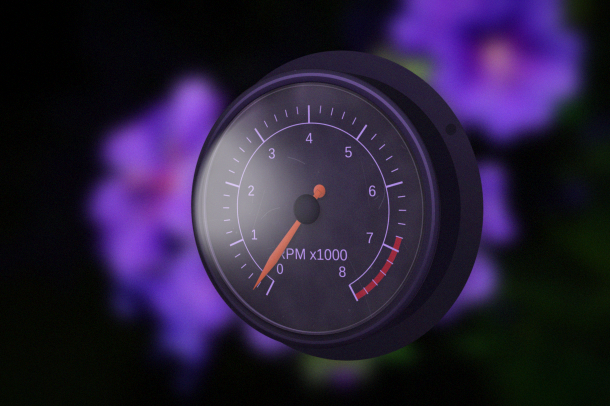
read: 200 rpm
